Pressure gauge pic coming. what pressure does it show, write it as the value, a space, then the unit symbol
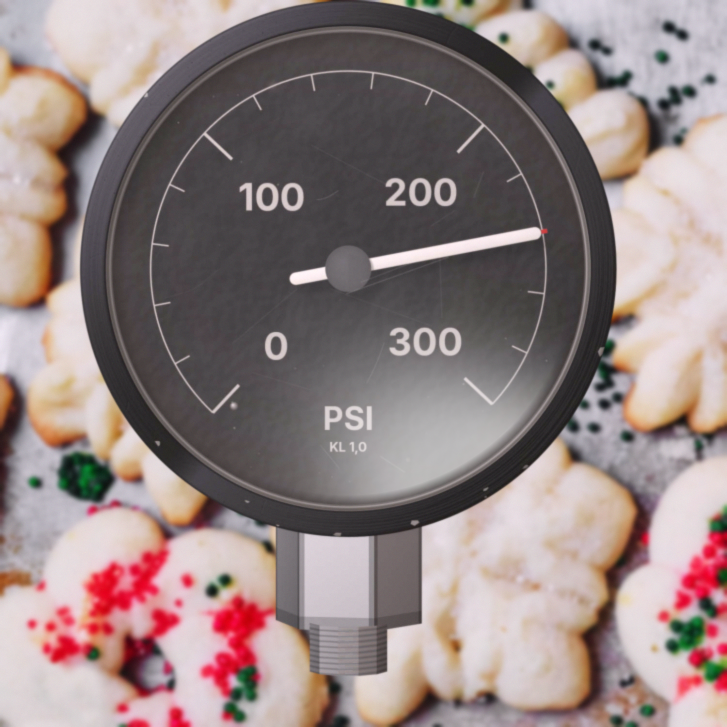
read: 240 psi
